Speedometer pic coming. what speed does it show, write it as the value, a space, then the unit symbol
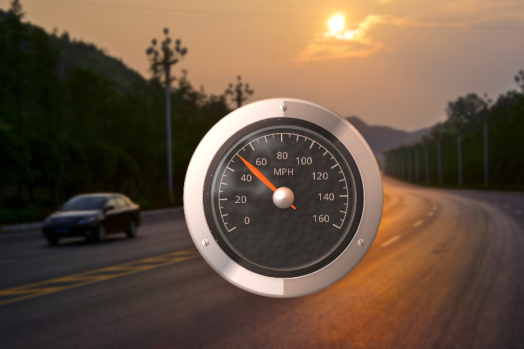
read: 50 mph
